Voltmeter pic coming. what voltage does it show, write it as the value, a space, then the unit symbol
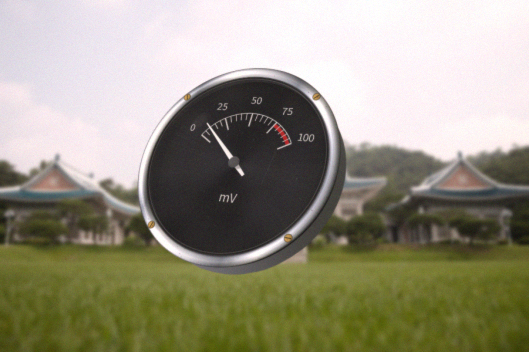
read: 10 mV
